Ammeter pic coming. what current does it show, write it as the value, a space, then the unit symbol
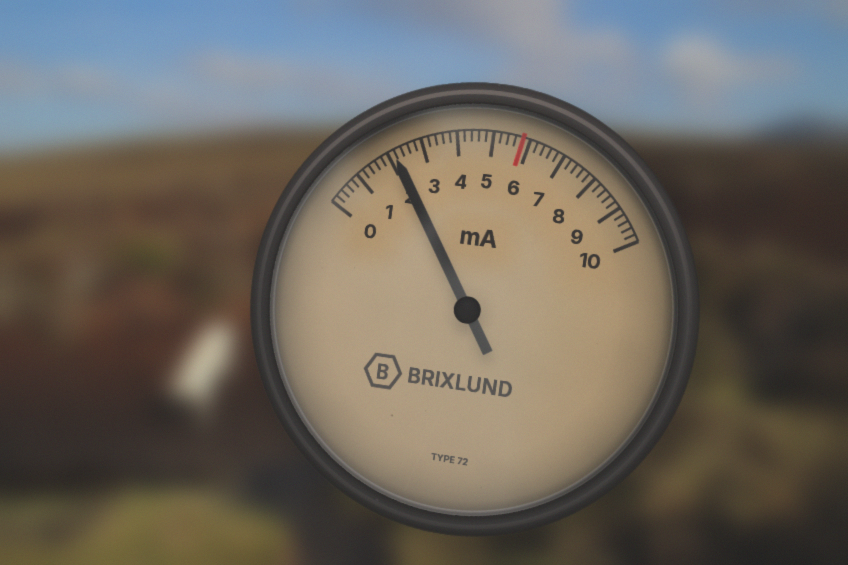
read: 2.2 mA
